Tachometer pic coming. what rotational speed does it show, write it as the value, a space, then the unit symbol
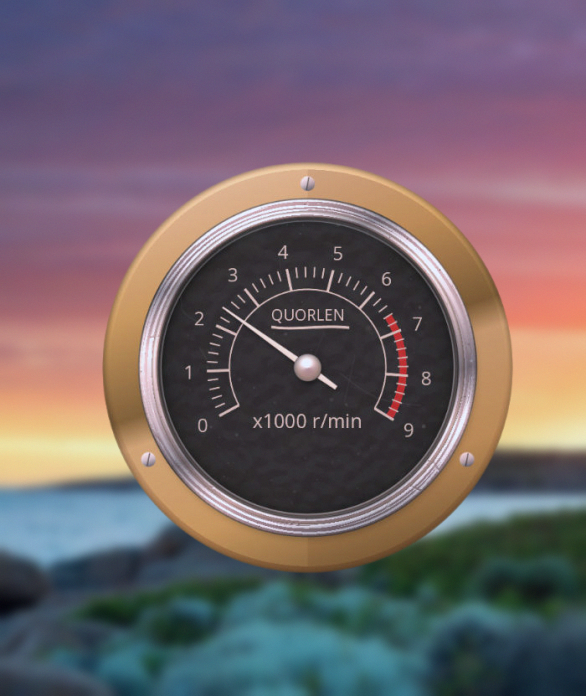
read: 2400 rpm
